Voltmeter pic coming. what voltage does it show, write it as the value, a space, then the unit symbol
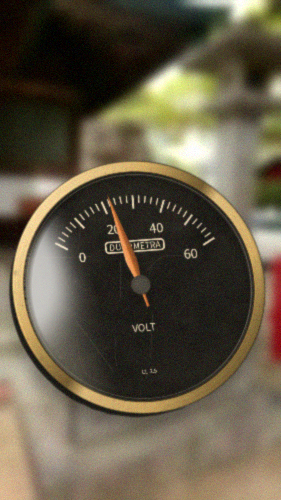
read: 22 V
